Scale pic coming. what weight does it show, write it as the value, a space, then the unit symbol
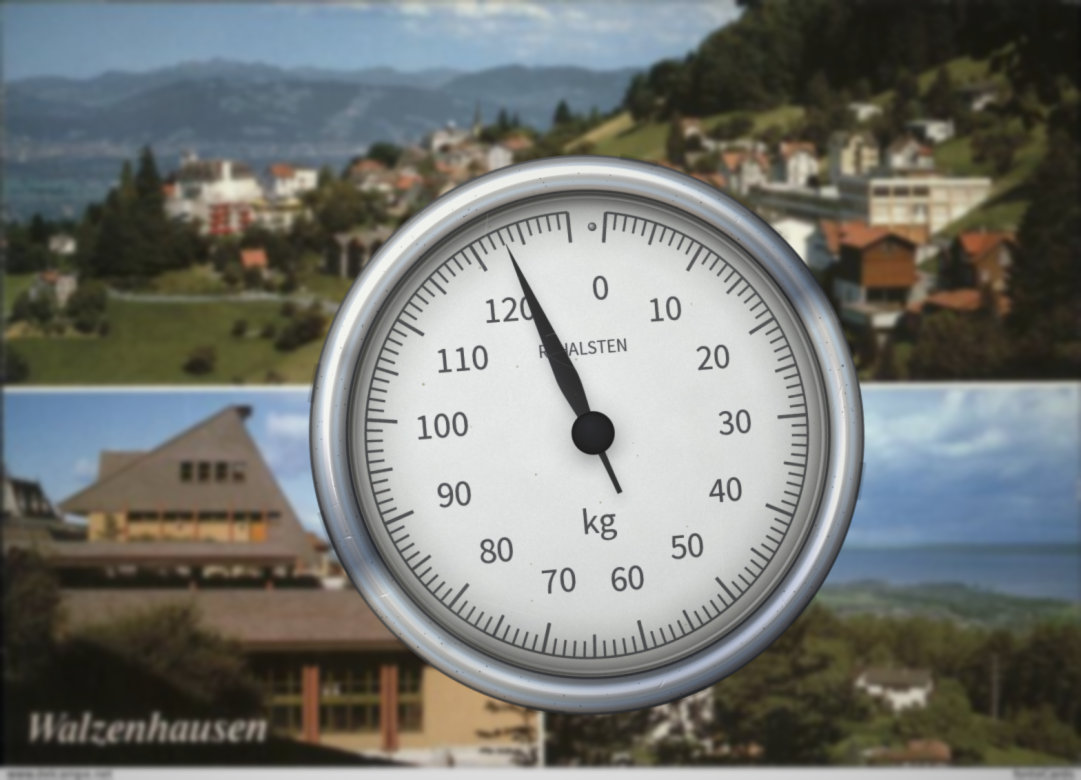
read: 123 kg
